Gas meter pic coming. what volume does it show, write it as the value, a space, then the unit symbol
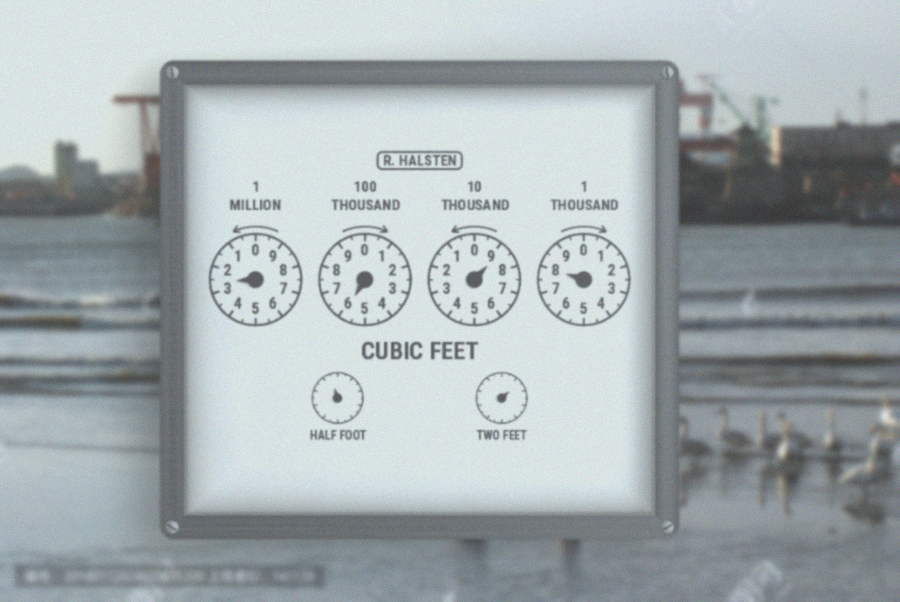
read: 258800 ft³
